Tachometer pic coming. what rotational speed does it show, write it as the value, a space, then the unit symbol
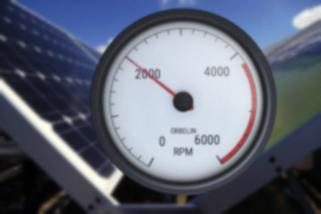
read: 2000 rpm
